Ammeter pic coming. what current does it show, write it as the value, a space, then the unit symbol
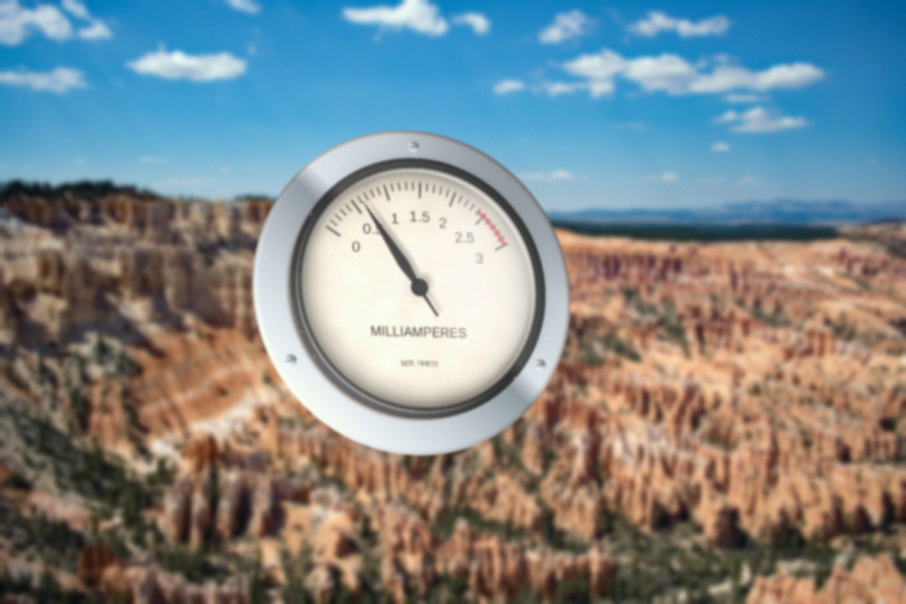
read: 0.6 mA
